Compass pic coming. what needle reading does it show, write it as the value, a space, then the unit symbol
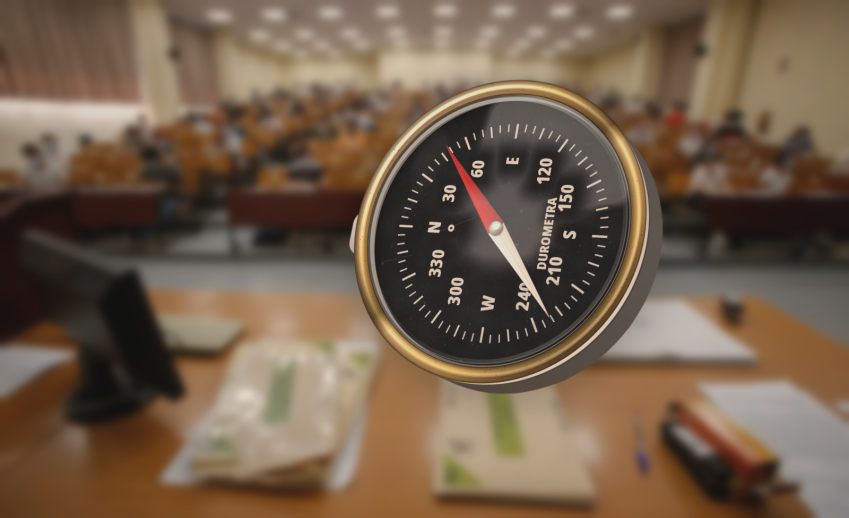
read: 50 °
